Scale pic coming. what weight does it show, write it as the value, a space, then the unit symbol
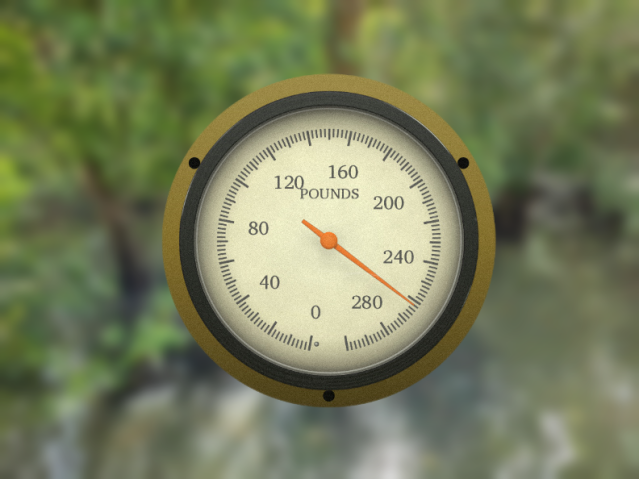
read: 262 lb
